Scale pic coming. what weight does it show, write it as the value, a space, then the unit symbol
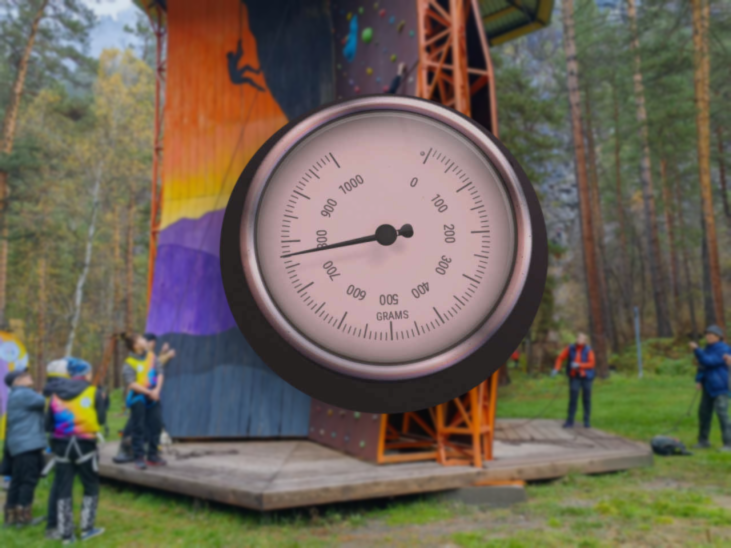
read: 770 g
